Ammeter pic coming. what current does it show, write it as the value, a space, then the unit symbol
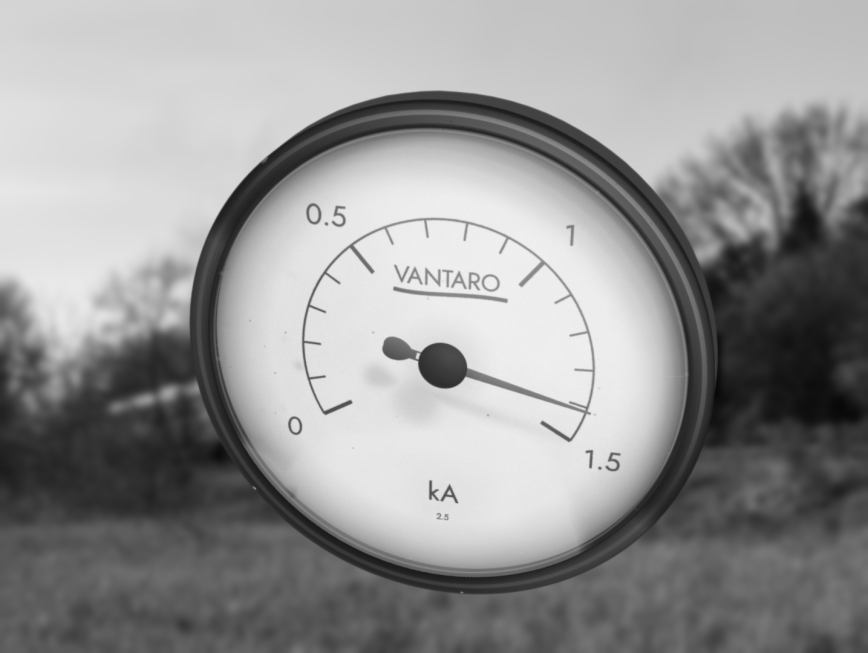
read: 1.4 kA
